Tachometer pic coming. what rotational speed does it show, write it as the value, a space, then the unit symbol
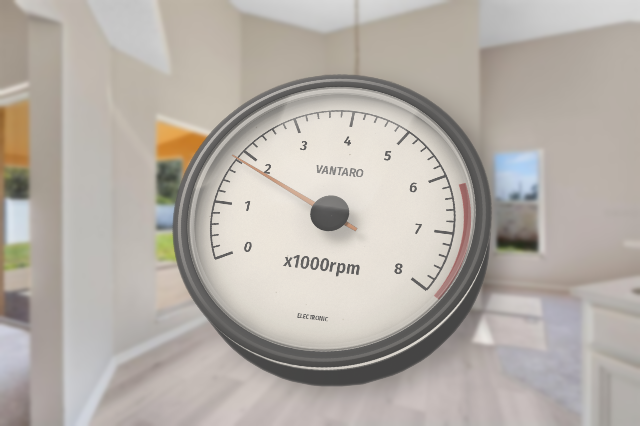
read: 1800 rpm
